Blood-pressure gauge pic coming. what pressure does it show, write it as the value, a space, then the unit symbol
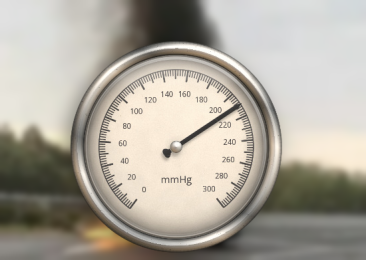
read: 210 mmHg
